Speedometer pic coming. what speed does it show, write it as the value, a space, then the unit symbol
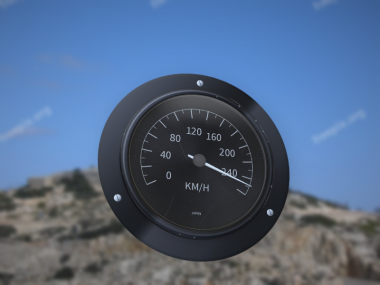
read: 250 km/h
